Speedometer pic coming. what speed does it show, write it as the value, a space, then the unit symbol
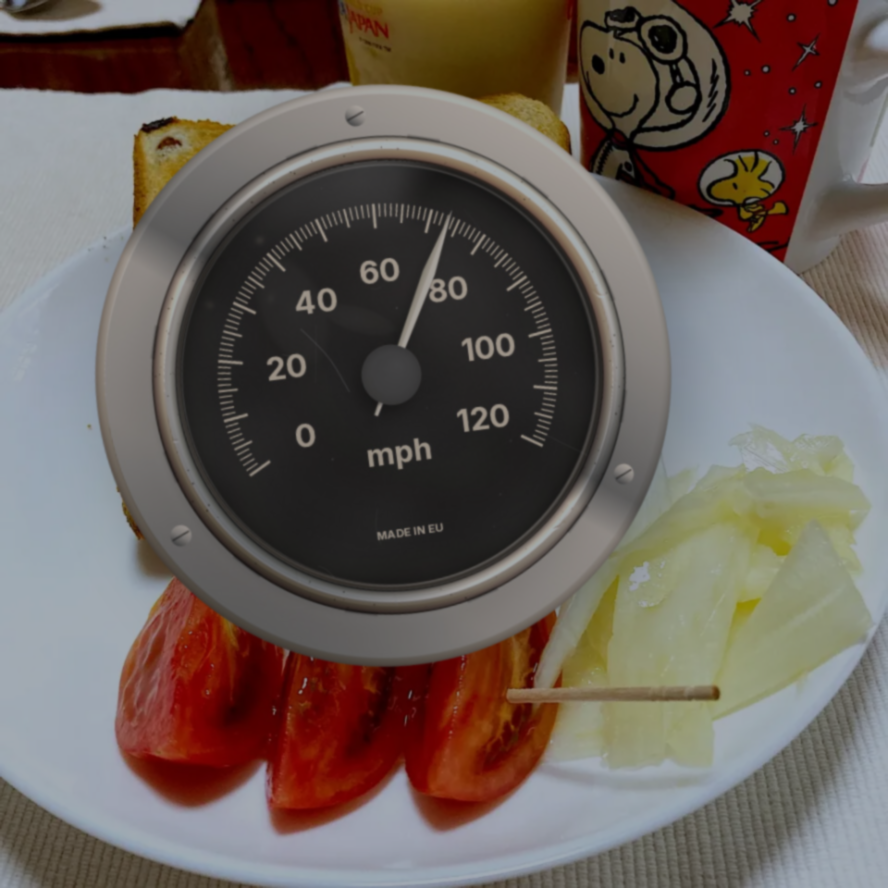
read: 73 mph
